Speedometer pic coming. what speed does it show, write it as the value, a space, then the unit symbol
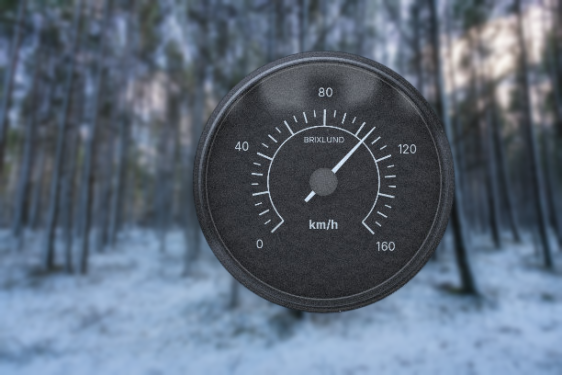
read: 105 km/h
